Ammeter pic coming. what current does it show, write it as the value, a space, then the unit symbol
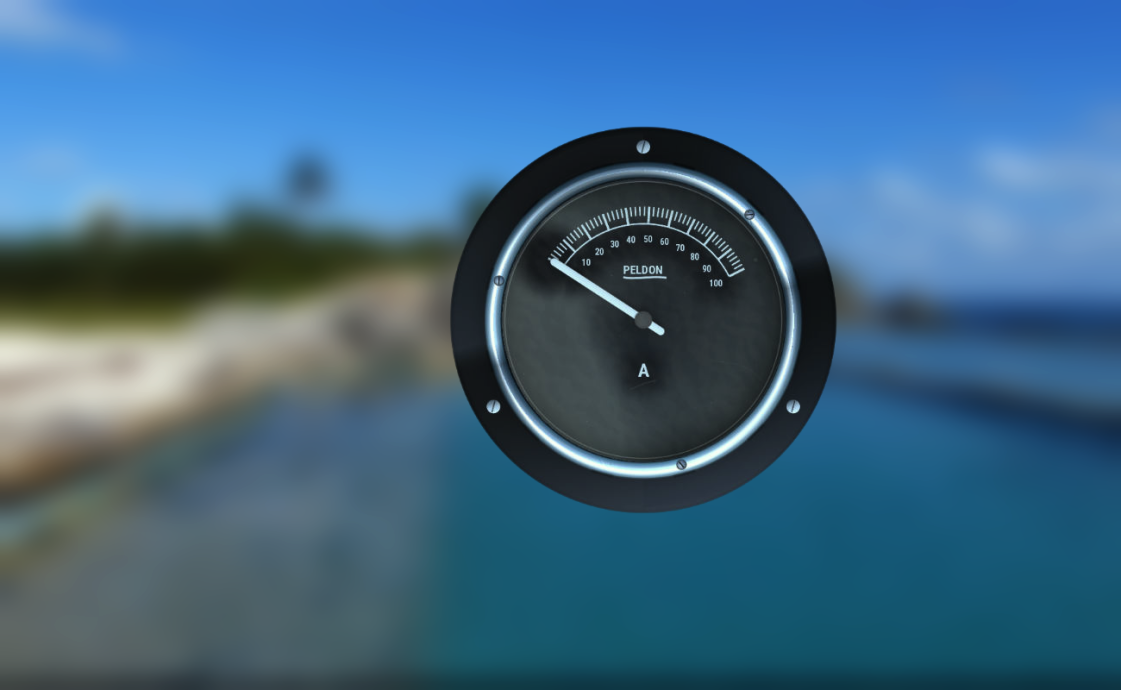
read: 0 A
